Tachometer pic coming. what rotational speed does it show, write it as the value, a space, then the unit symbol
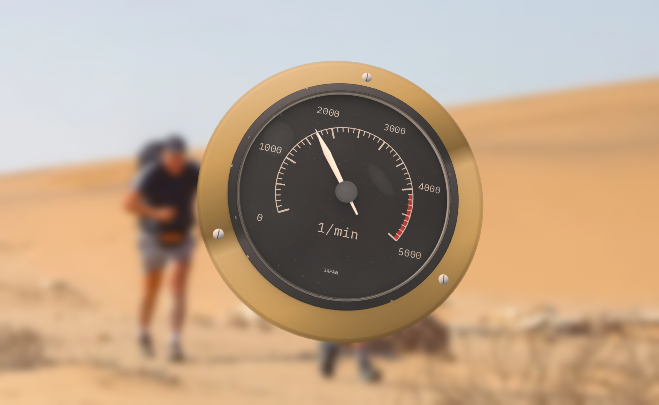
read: 1700 rpm
